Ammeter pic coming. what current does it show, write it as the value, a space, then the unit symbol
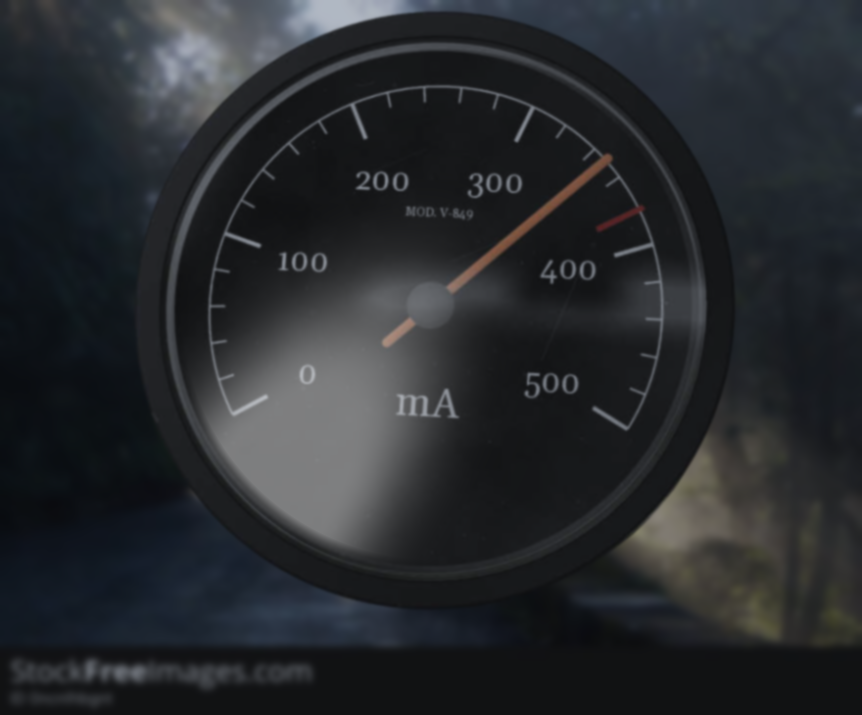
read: 350 mA
